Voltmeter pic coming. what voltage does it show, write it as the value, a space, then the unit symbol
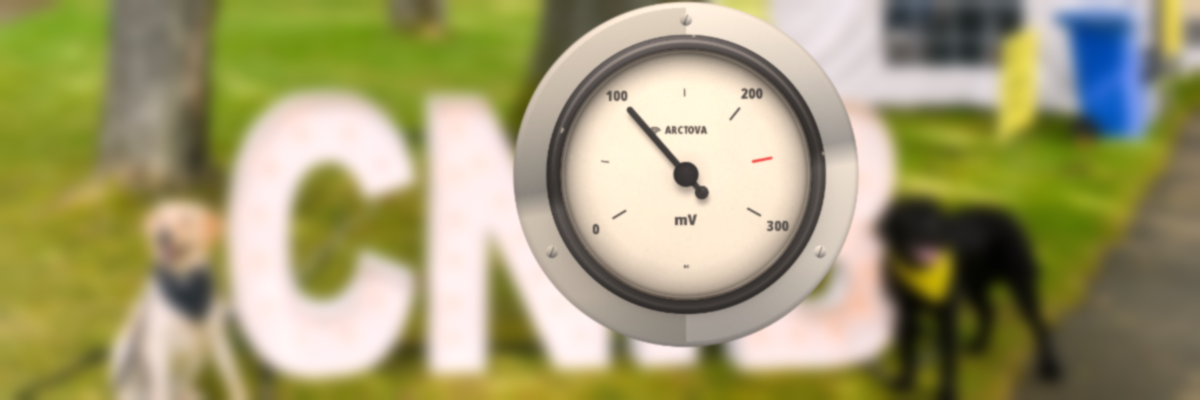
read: 100 mV
